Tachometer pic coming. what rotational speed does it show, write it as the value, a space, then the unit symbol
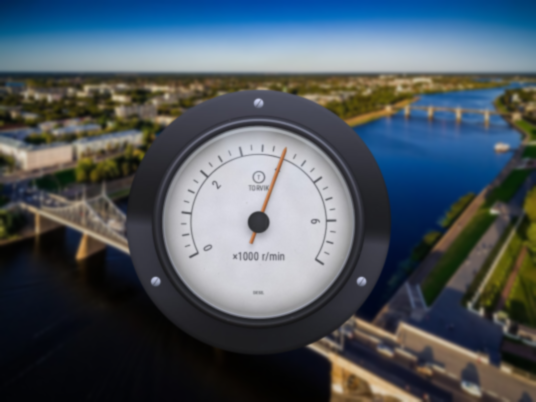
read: 4000 rpm
